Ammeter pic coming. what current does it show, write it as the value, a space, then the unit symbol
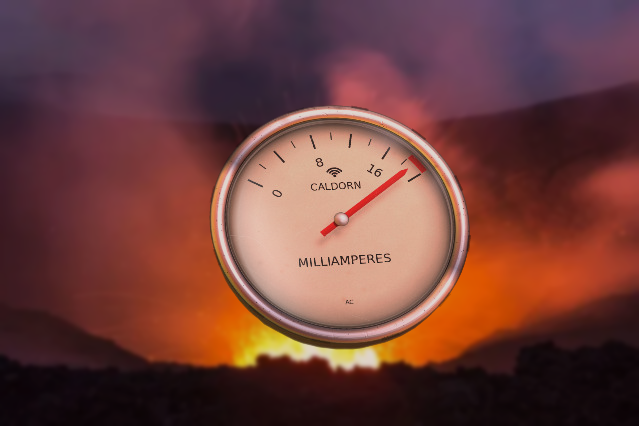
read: 19 mA
